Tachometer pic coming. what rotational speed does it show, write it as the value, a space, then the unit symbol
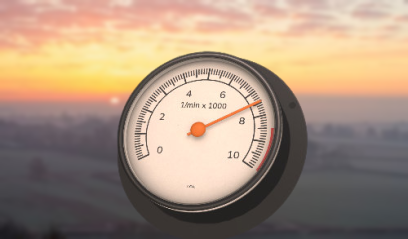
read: 7500 rpm
